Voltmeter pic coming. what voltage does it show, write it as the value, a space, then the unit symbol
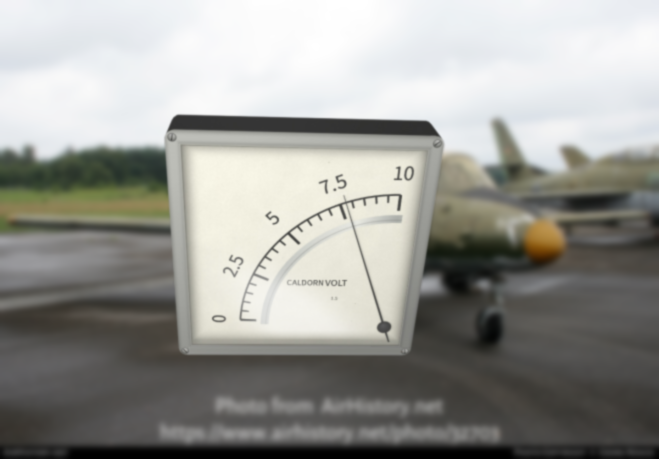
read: 7.75 V
